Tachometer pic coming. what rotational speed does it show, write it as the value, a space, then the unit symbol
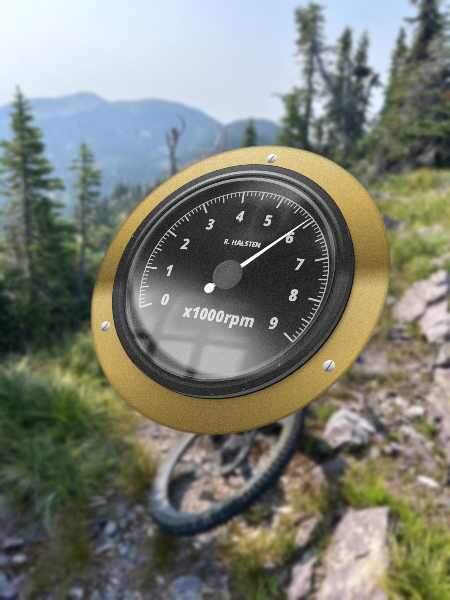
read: 6000 rpm
